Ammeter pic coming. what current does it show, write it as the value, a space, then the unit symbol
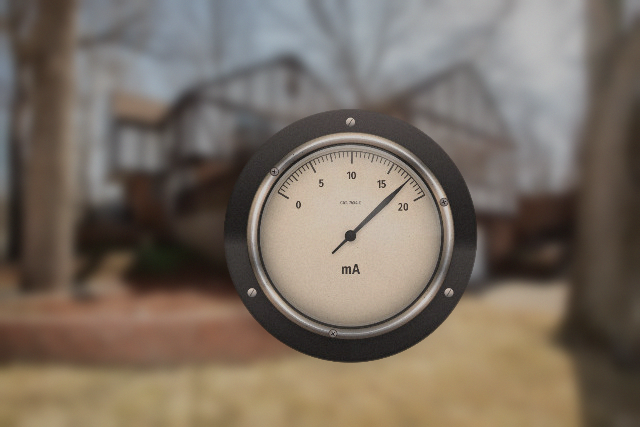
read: 17.5 mA
